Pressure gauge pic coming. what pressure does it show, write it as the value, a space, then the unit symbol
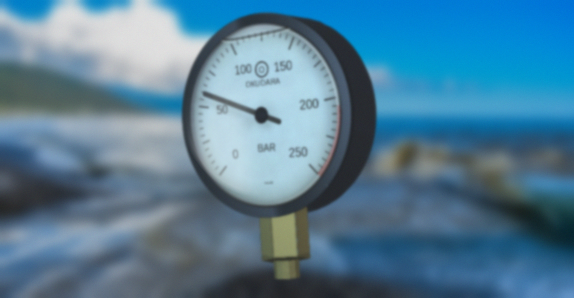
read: 60 bar
